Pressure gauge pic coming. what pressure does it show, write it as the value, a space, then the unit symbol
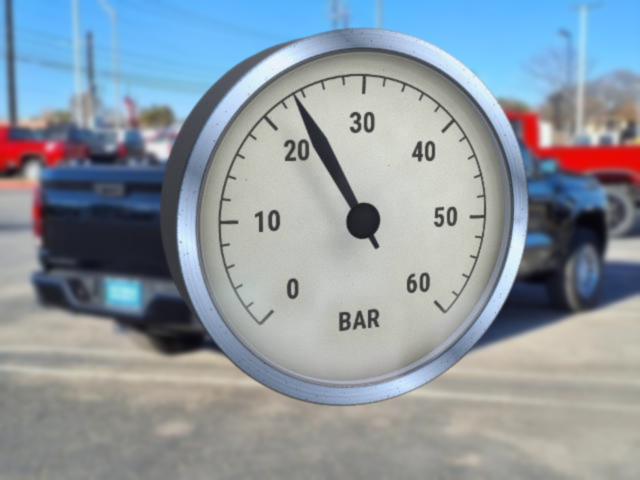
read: 23 bar
